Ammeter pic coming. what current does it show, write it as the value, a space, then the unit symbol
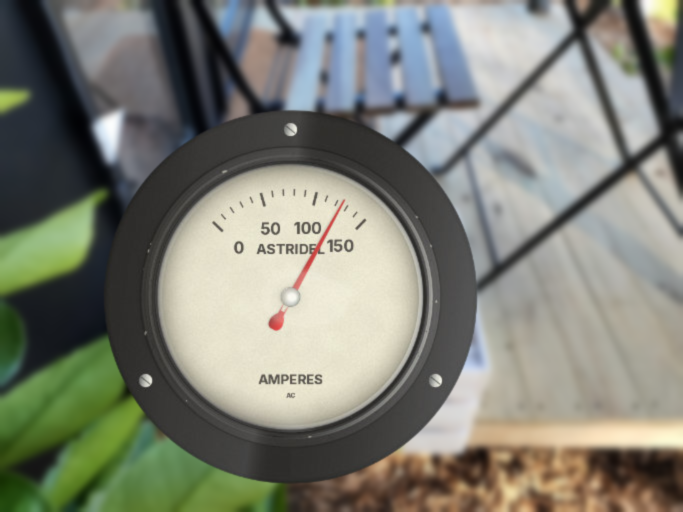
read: 125 A
